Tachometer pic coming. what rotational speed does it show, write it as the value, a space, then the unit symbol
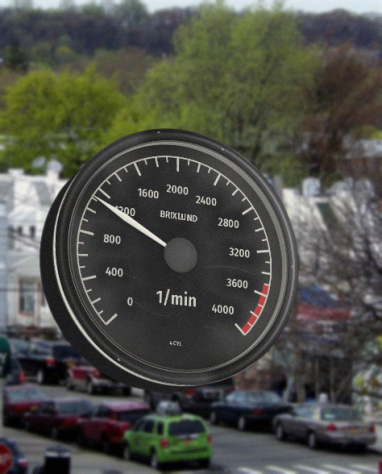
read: 1100 rpm
